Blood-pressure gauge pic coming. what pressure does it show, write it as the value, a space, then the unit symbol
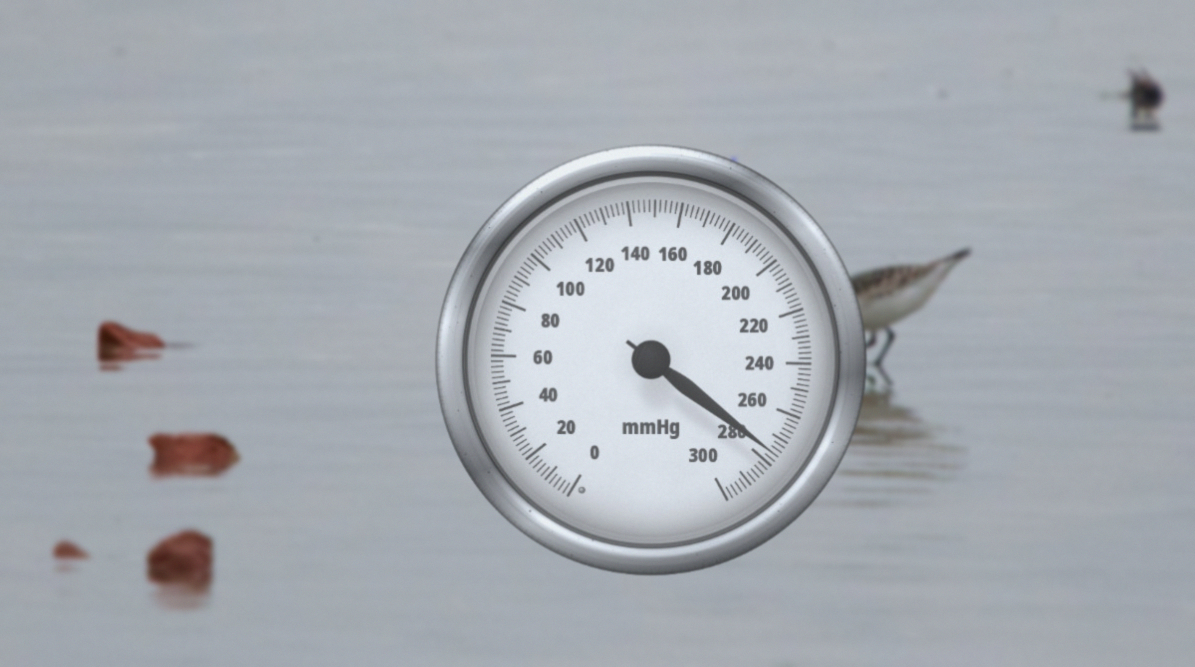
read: 276 mmHg
